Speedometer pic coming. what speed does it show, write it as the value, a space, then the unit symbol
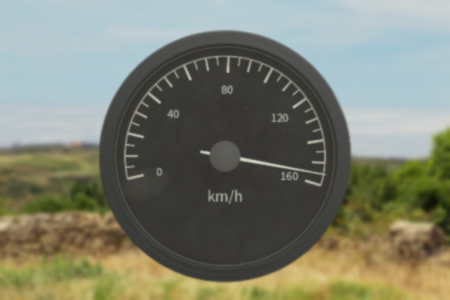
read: 155 km/h
